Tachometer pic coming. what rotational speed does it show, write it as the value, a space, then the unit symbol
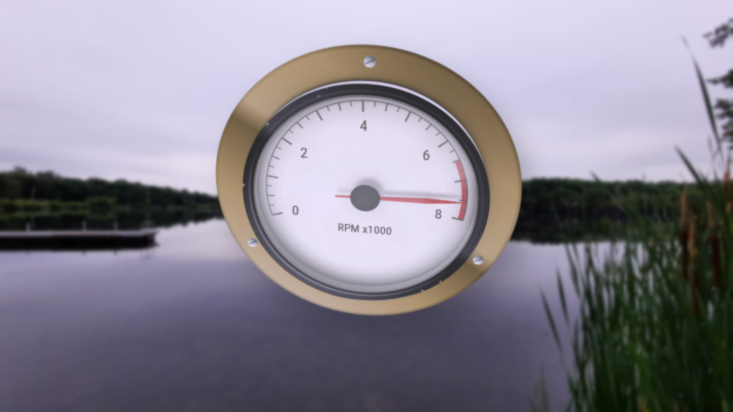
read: 7500 rpm
